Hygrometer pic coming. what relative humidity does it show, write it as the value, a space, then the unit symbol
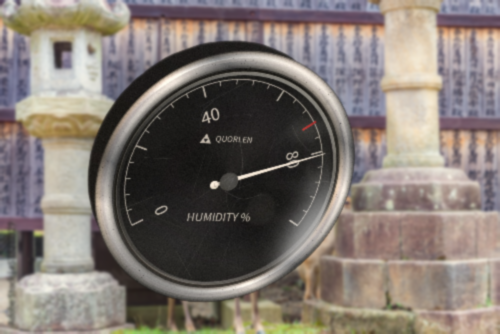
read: 80 %
